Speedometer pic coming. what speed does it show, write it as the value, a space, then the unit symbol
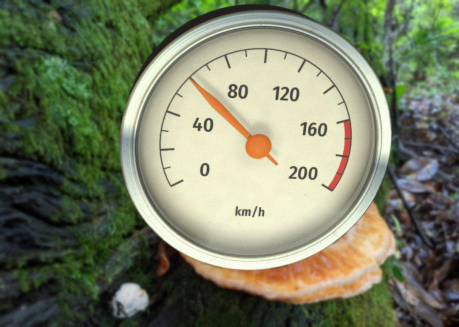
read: 60 km/h
